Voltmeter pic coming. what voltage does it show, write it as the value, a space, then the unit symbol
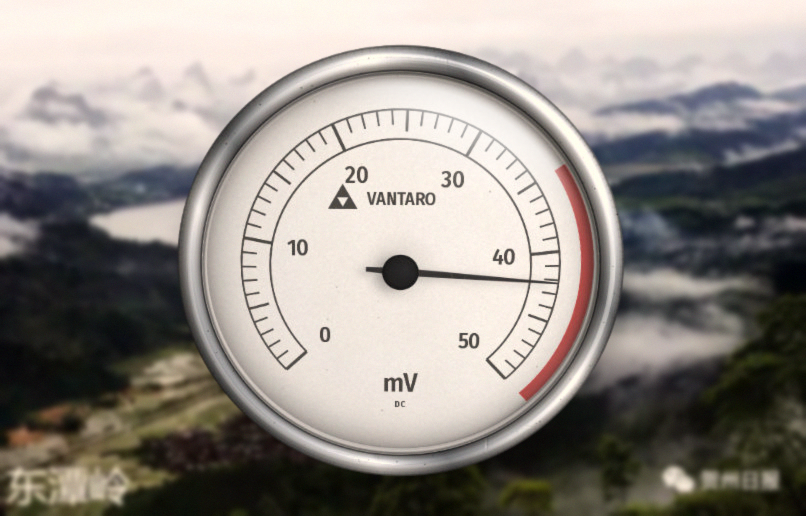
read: 42 mV
